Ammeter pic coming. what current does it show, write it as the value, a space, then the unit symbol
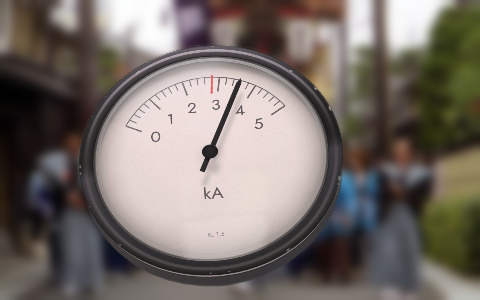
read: 3.6 kA
